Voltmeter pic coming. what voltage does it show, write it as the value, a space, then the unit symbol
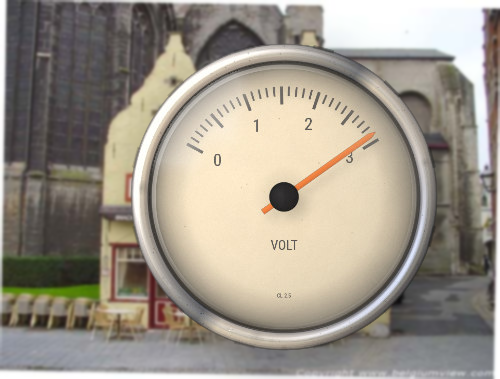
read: 2.9 V
